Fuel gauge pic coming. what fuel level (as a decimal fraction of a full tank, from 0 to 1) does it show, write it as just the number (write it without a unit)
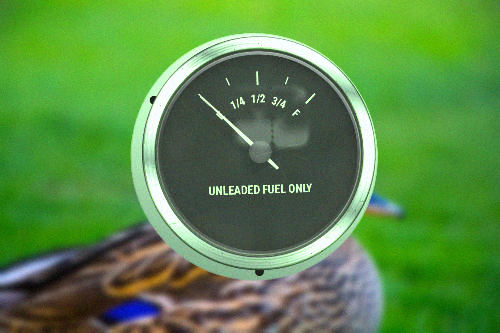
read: 0
